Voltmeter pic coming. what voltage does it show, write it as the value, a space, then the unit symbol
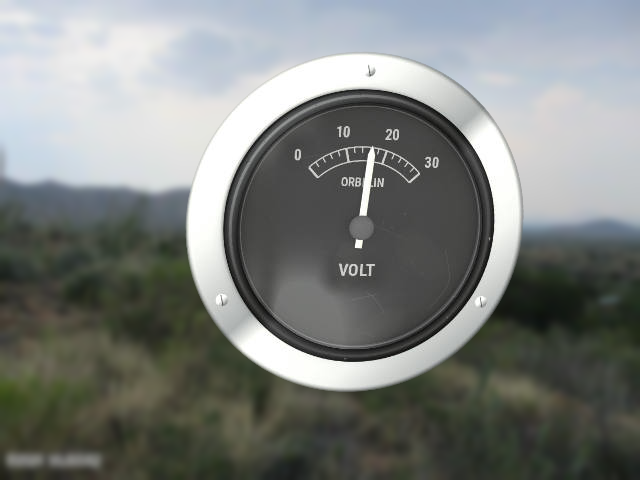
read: 16 V
